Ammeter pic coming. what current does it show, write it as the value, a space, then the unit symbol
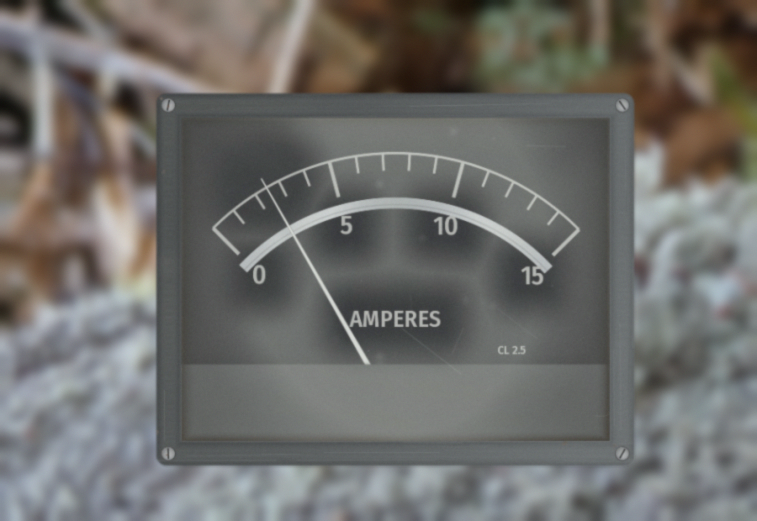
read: 2.5 A
